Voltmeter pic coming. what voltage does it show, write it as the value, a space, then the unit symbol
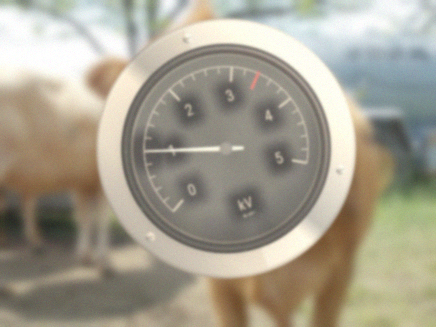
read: 1 kV
